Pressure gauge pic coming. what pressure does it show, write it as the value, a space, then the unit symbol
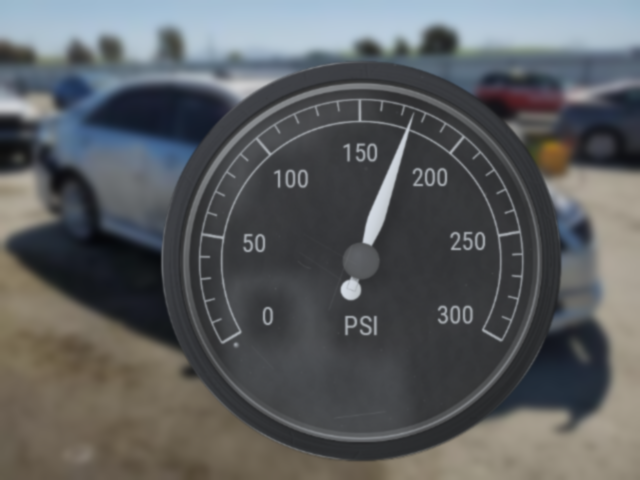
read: 175 psi
